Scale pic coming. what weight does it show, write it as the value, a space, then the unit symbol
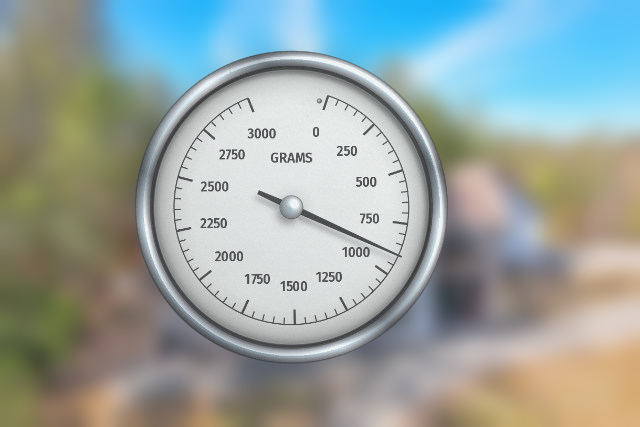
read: 900 g
